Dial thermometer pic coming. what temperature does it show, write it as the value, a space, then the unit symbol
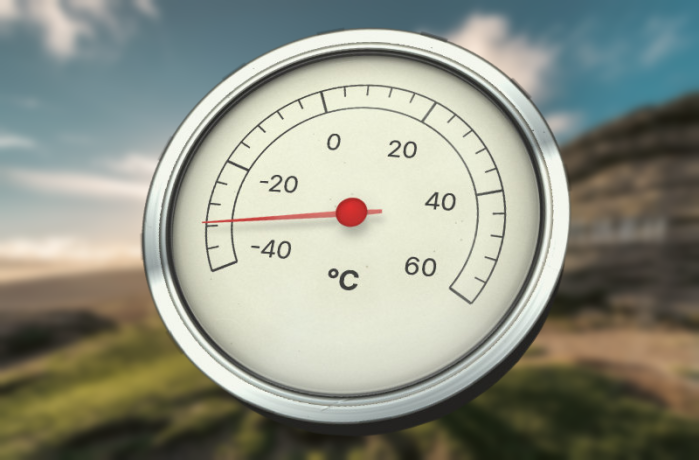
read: -32 °C
